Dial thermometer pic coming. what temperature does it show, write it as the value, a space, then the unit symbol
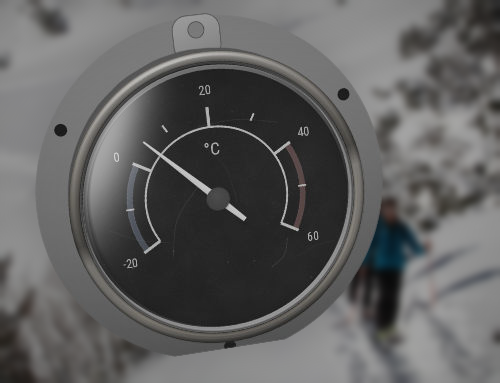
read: 5 °C
